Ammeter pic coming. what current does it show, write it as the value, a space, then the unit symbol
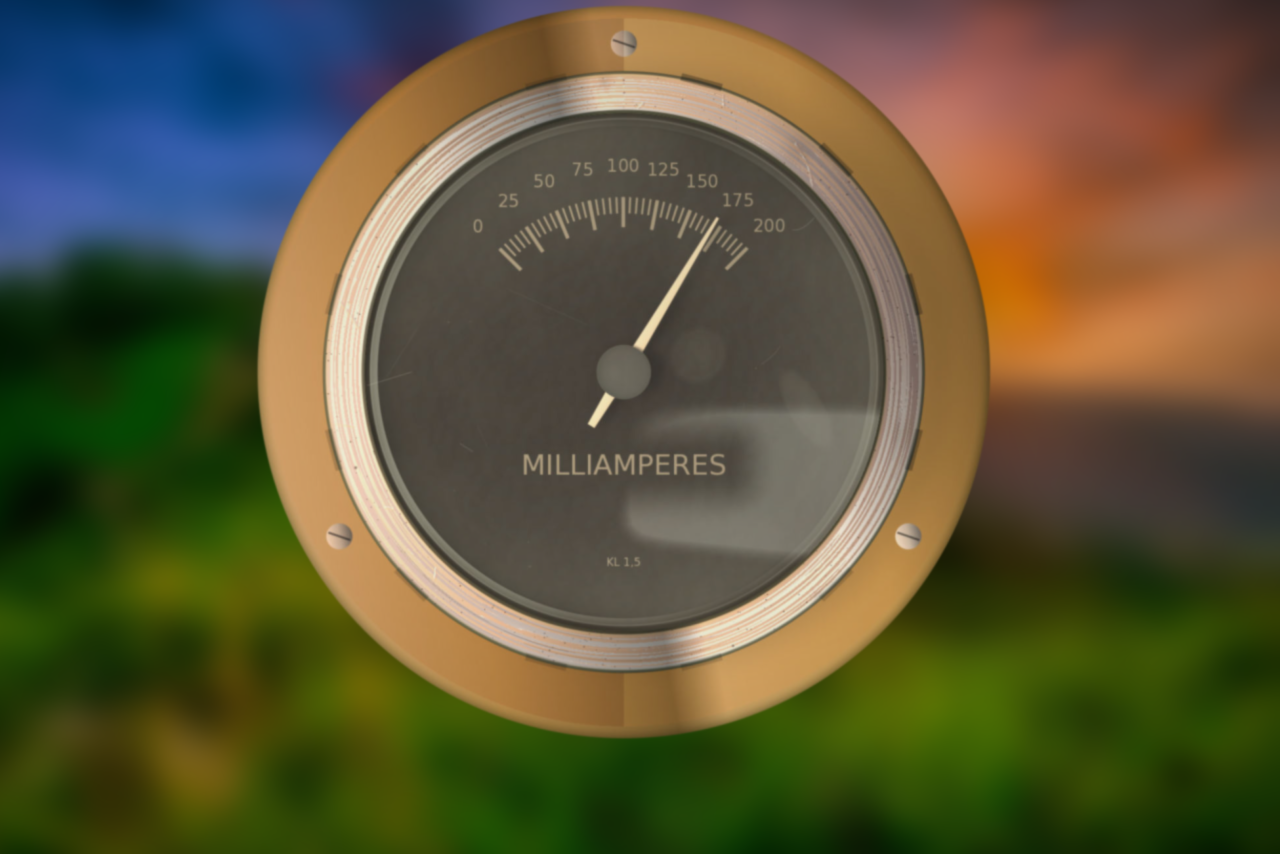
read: 170 mA
